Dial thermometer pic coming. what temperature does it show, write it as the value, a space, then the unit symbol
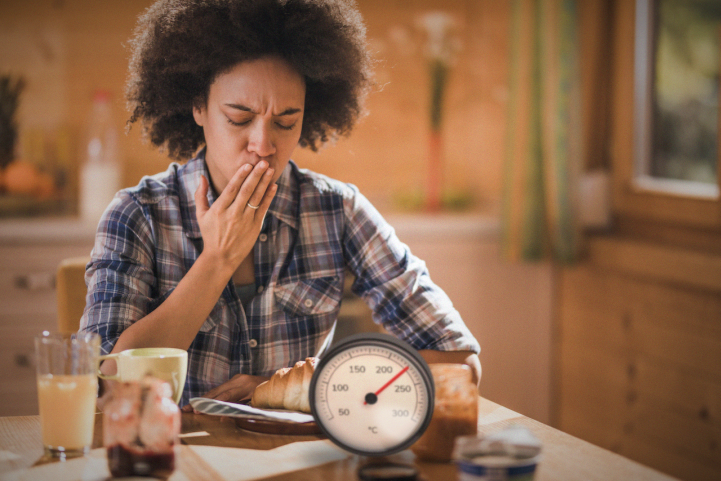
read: 225 °C
